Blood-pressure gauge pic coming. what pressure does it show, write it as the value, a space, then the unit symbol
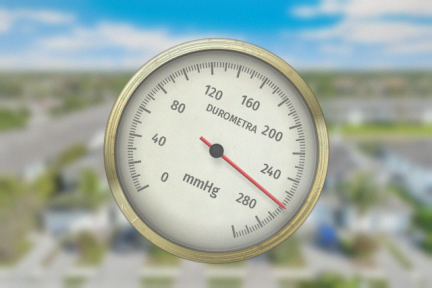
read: 260 mmHg
